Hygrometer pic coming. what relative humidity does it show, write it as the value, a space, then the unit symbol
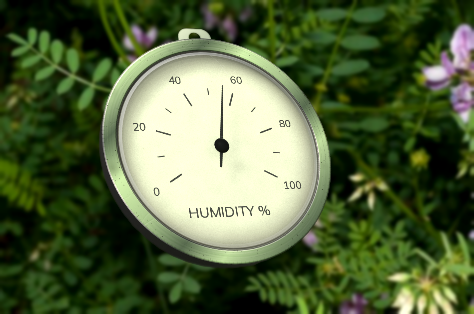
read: 55 %
